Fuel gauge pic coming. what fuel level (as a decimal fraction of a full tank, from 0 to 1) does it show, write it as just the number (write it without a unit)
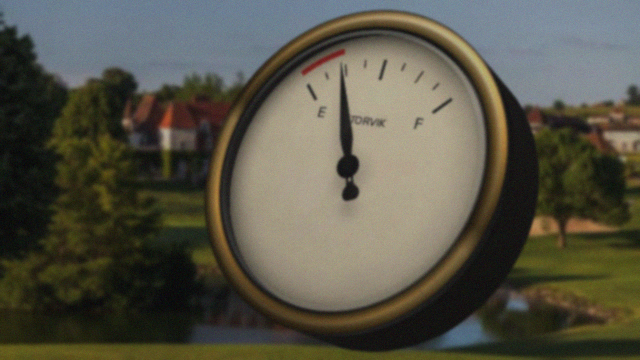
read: 0.25
